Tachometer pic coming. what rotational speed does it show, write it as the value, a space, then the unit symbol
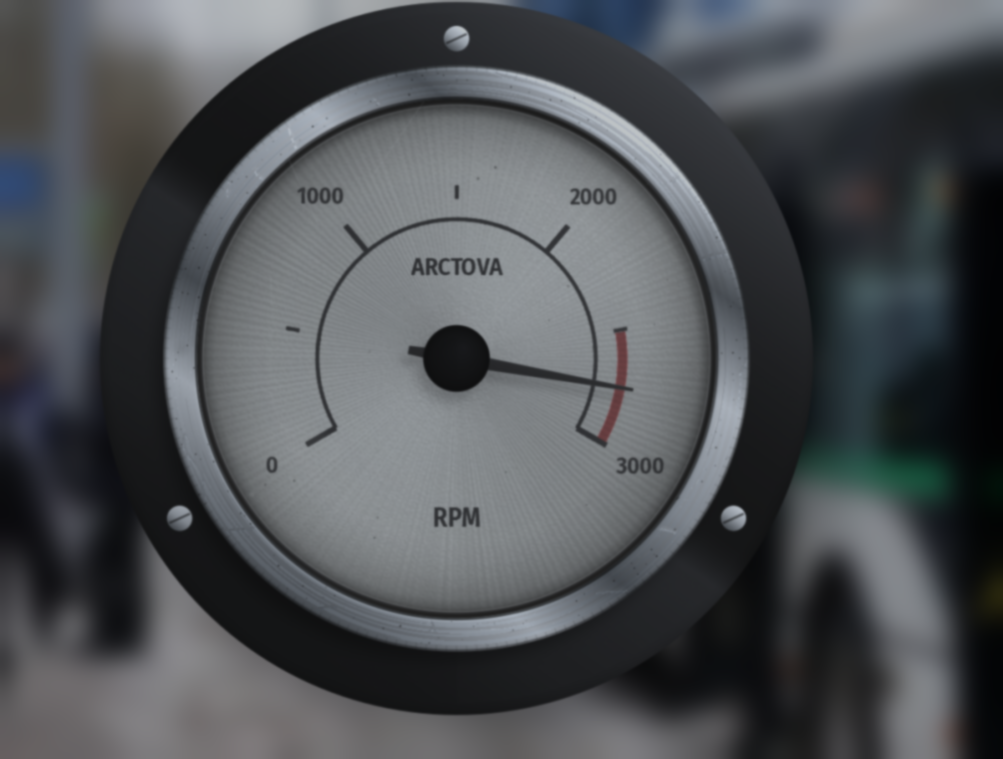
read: 2750 rpm
